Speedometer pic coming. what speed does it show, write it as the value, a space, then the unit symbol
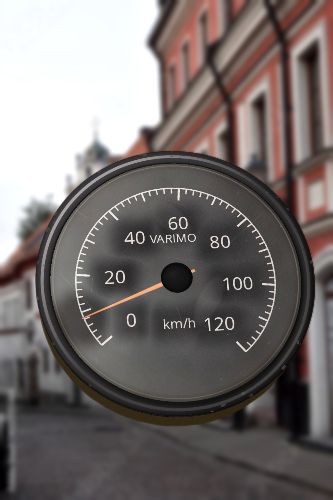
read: 8 km/h
